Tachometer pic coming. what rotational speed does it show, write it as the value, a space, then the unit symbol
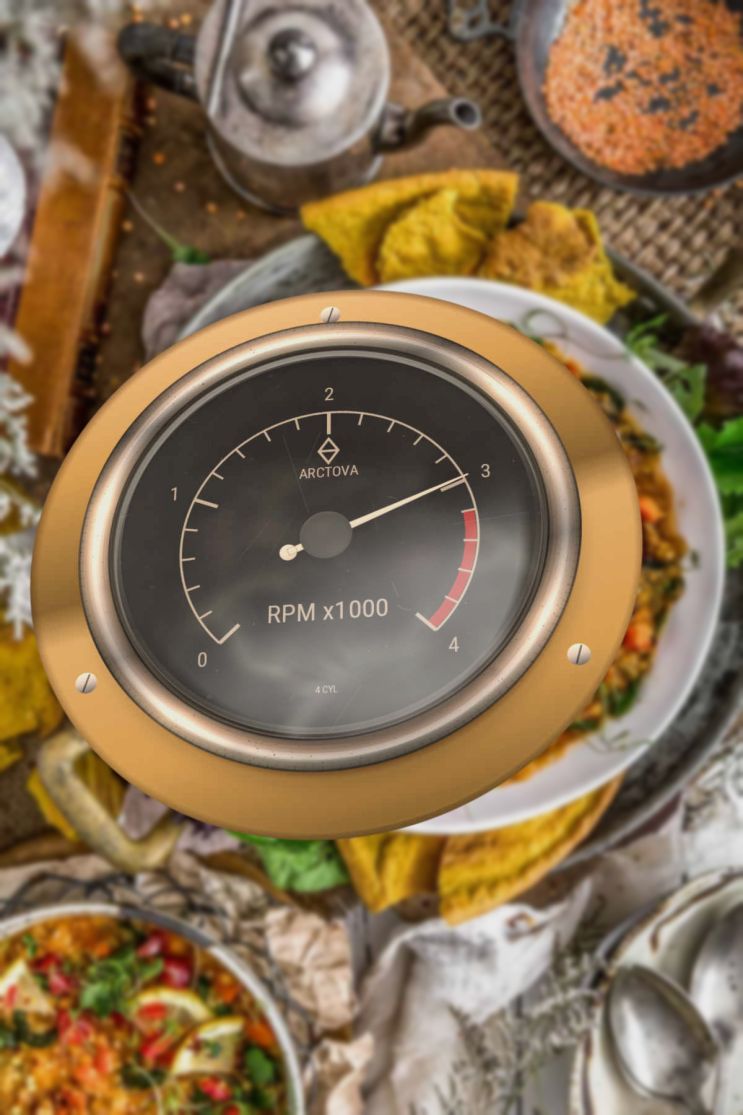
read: 3000 rpm
